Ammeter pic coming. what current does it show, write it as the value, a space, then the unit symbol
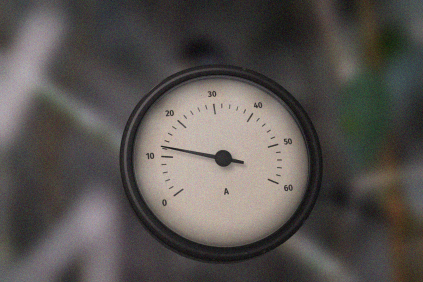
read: 12 A
